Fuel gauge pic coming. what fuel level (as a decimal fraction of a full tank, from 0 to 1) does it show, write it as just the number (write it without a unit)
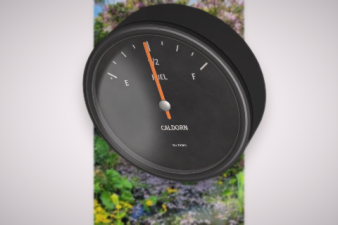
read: 0.5
